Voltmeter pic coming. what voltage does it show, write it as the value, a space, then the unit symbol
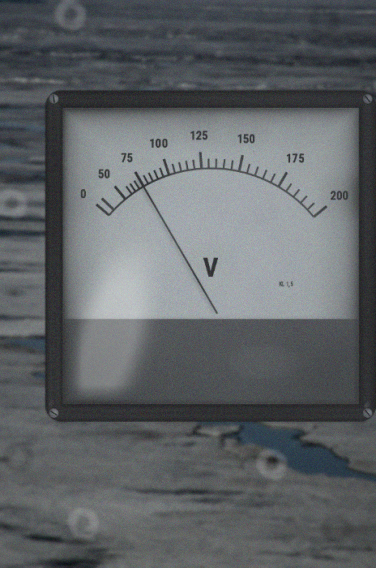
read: 75 V
